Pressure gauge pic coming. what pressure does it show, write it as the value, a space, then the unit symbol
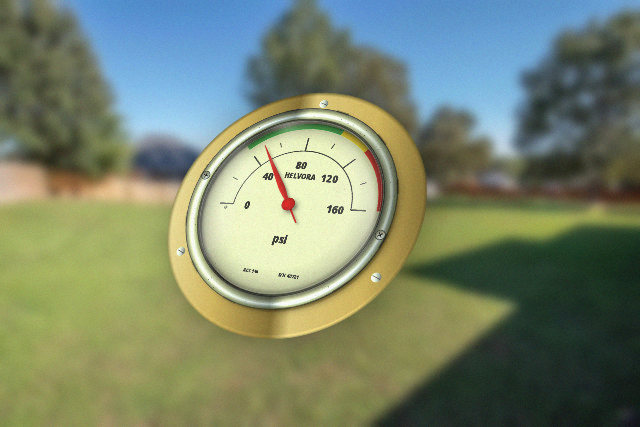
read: 50 psi
